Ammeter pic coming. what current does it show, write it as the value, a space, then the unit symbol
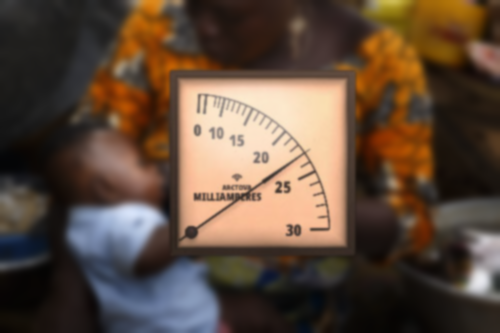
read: 23 mA
